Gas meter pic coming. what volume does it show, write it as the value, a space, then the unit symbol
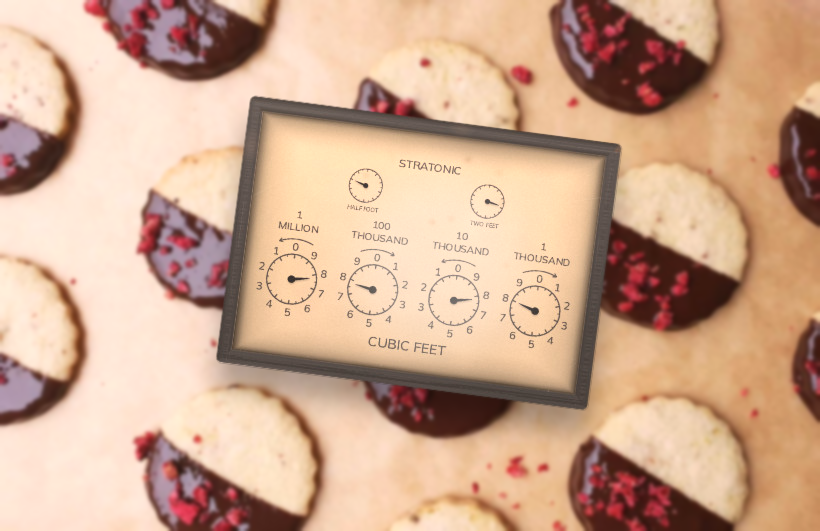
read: 777800 ft³
